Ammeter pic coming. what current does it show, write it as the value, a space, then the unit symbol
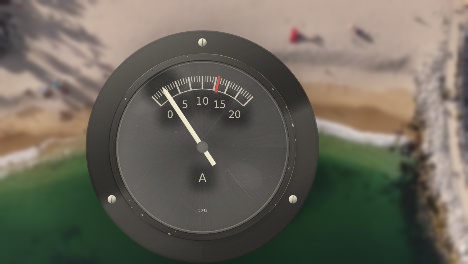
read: 2.5 A
